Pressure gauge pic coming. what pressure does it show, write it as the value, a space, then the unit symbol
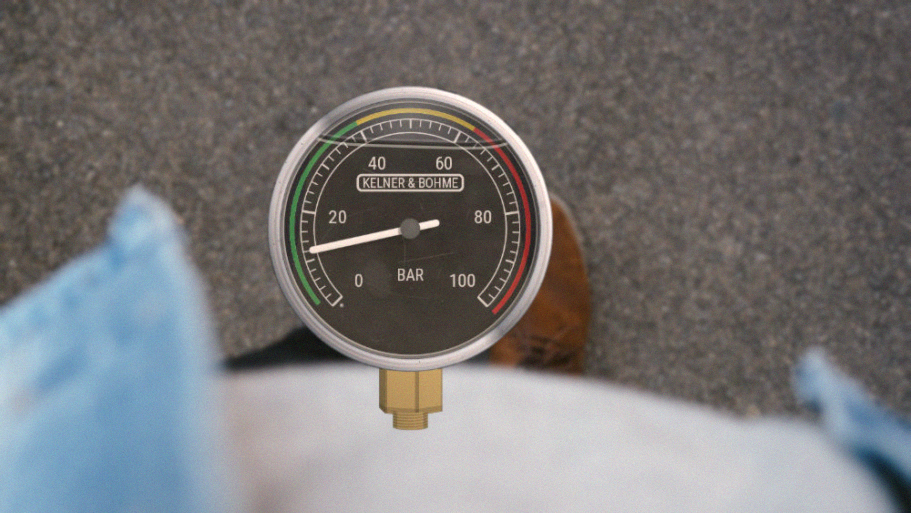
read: 12 bar
